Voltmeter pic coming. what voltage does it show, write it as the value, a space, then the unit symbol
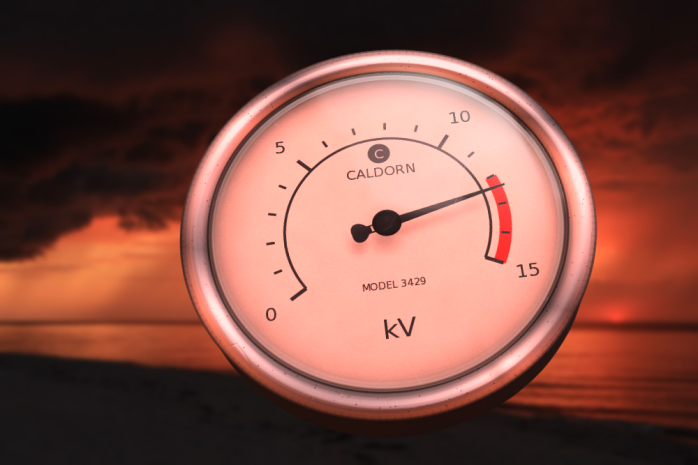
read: 12.5 kV
